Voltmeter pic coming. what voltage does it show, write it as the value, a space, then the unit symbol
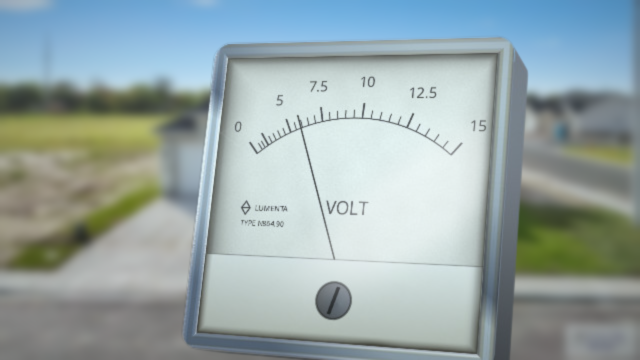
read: 6 V
